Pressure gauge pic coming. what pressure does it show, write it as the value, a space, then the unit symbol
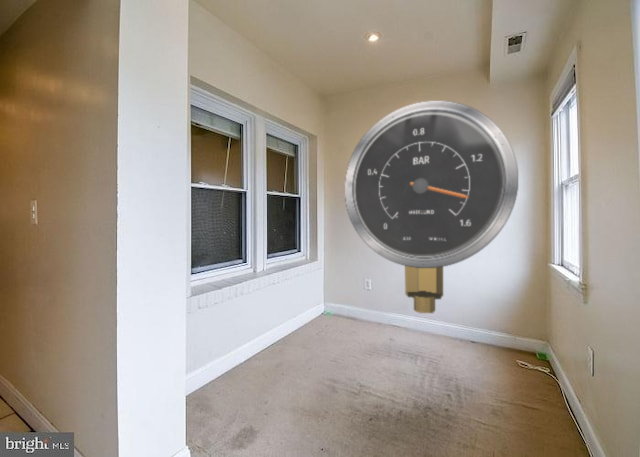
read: 1.45 bar
